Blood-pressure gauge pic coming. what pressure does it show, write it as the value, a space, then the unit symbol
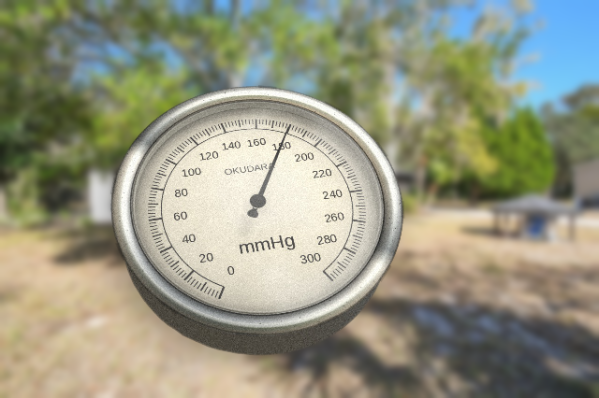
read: 180 mmHg
